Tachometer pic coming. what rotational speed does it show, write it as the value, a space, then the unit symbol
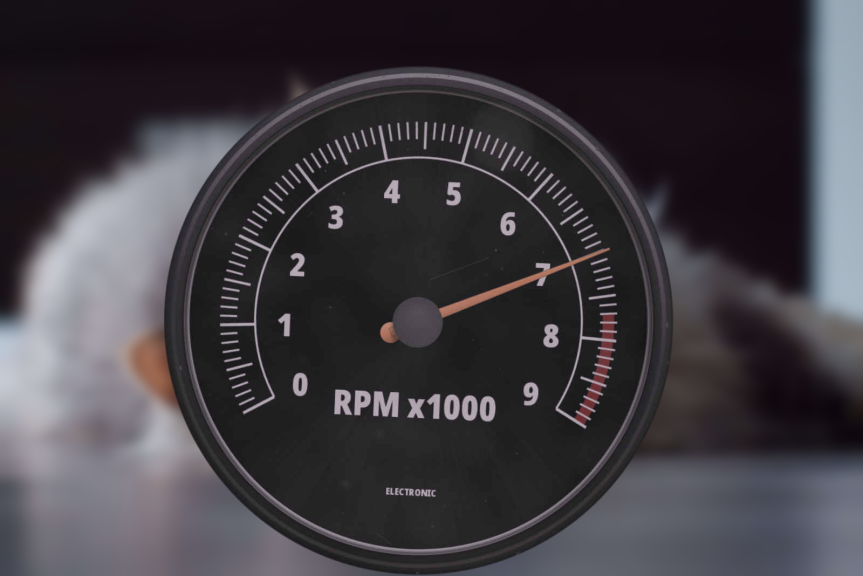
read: 7000 rpm
